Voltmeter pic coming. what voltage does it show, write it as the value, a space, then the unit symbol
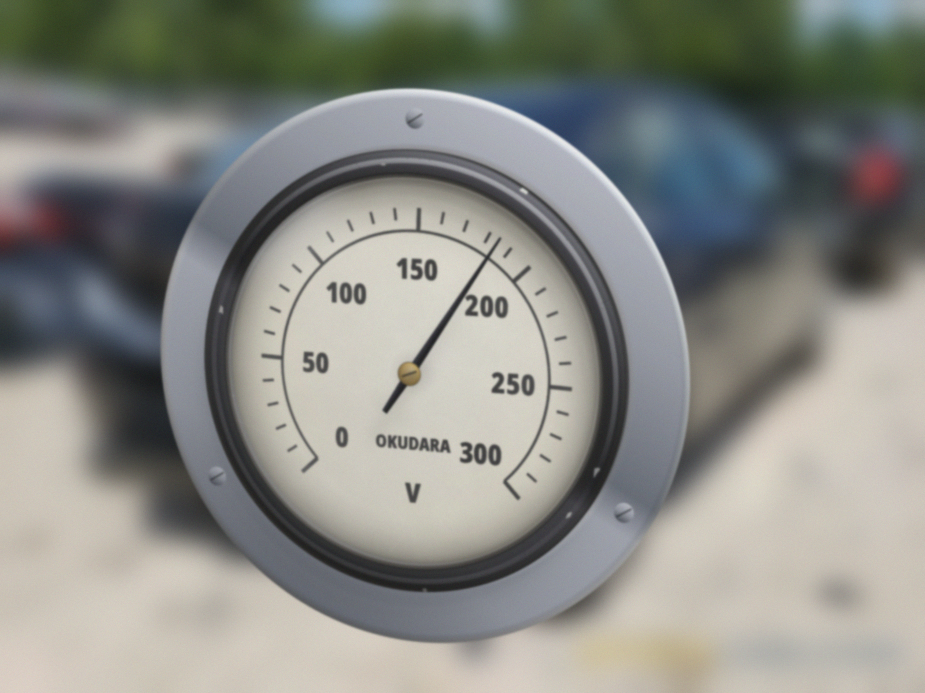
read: 185 V
